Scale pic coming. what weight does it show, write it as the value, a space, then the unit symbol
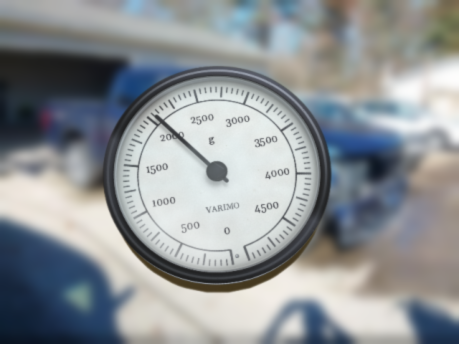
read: 2050 g
